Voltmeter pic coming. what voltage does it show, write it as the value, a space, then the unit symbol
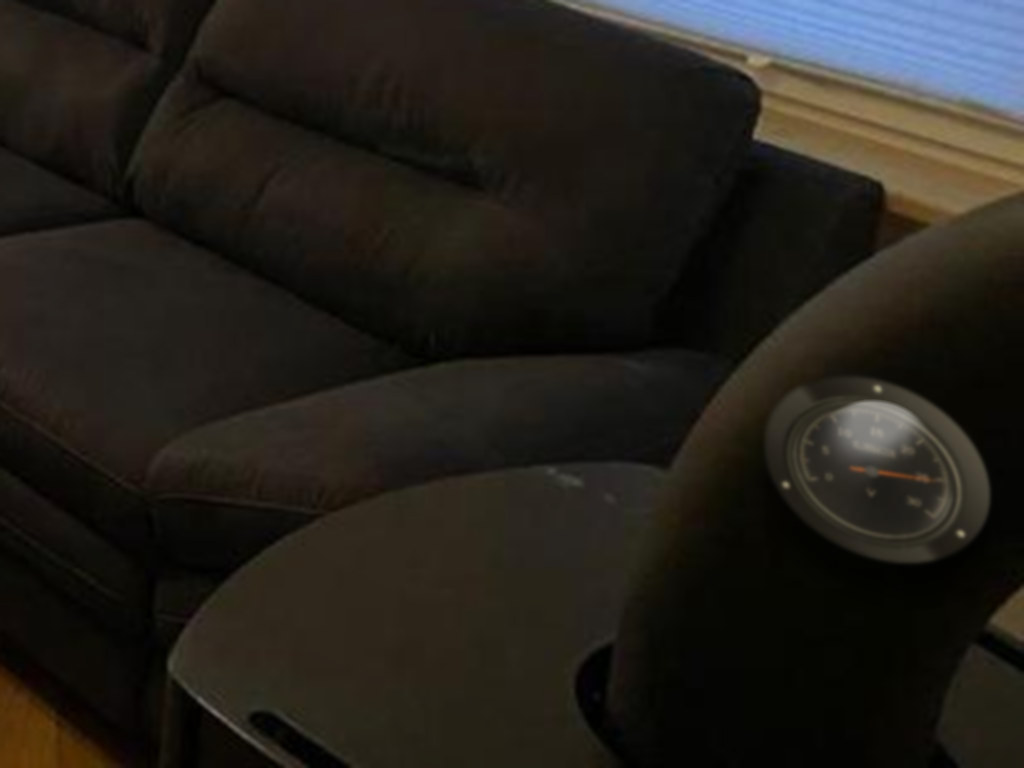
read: 25 V
